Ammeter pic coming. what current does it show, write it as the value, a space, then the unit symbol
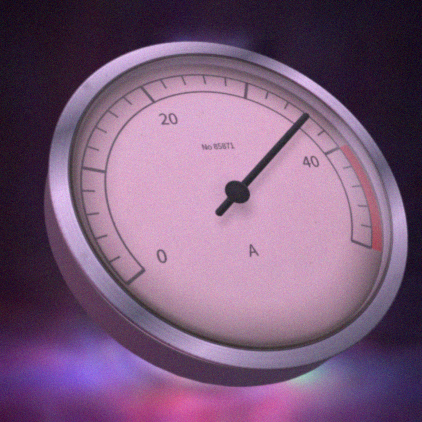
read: 36 A
